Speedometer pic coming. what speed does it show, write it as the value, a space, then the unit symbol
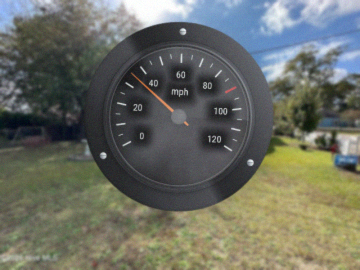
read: 35 mph
